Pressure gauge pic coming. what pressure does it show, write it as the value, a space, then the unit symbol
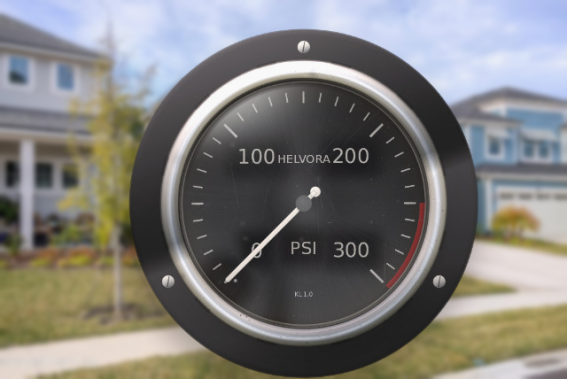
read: 0 psi
